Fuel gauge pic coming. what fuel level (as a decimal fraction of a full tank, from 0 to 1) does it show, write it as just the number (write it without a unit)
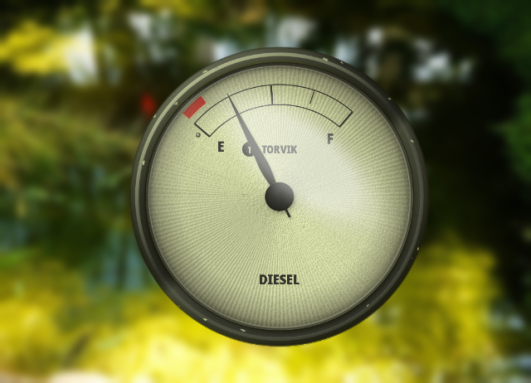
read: 0.25
